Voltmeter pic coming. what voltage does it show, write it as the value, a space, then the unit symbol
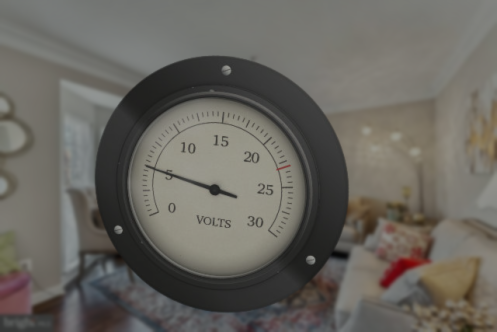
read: 5 V
